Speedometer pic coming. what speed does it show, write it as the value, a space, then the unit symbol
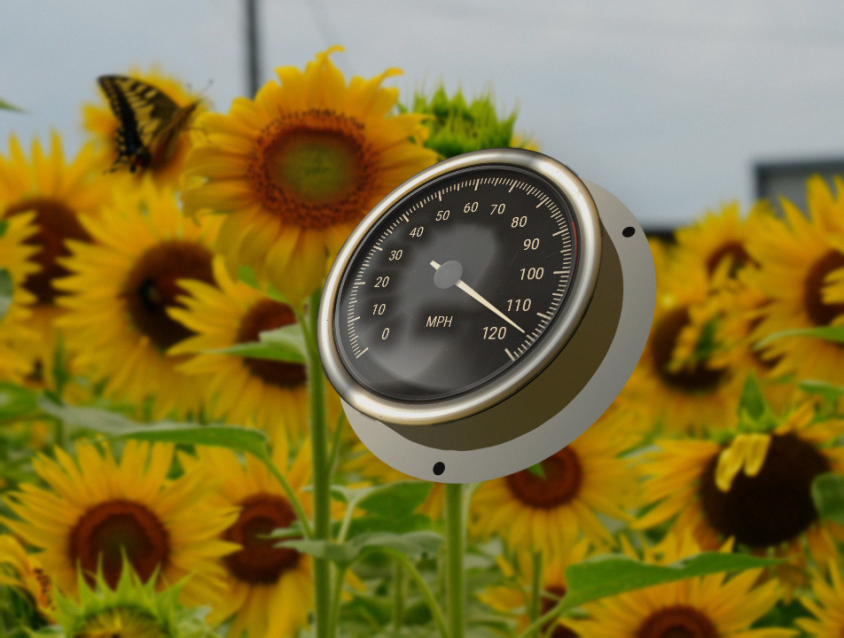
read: 115 mph
